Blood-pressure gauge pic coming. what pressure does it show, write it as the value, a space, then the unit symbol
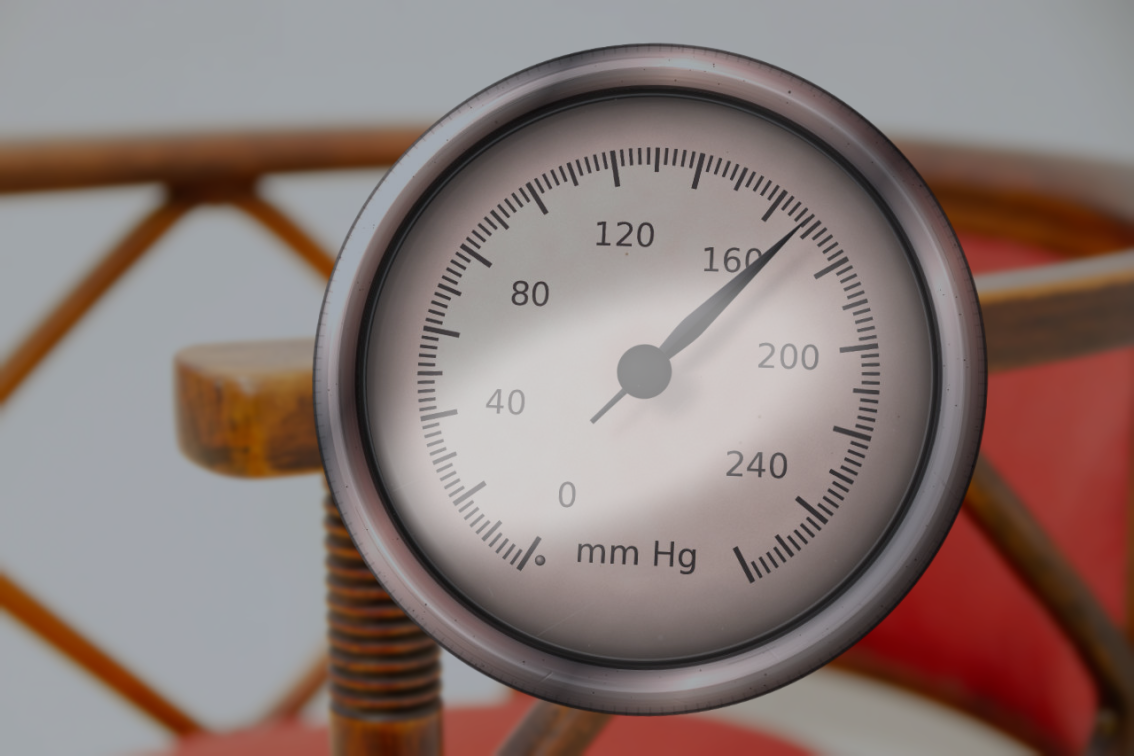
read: 168 mmHg
